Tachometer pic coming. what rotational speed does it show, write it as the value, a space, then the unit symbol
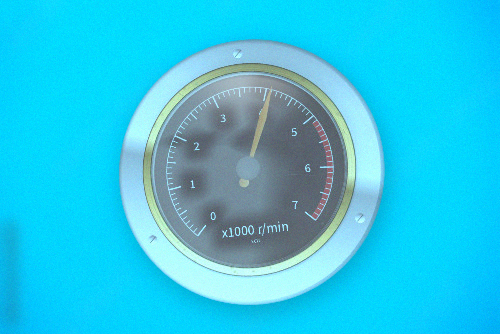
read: 4100 rpm
